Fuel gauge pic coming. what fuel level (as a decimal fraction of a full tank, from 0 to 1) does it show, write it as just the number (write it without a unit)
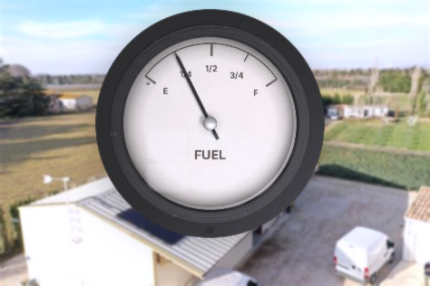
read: 0.25
